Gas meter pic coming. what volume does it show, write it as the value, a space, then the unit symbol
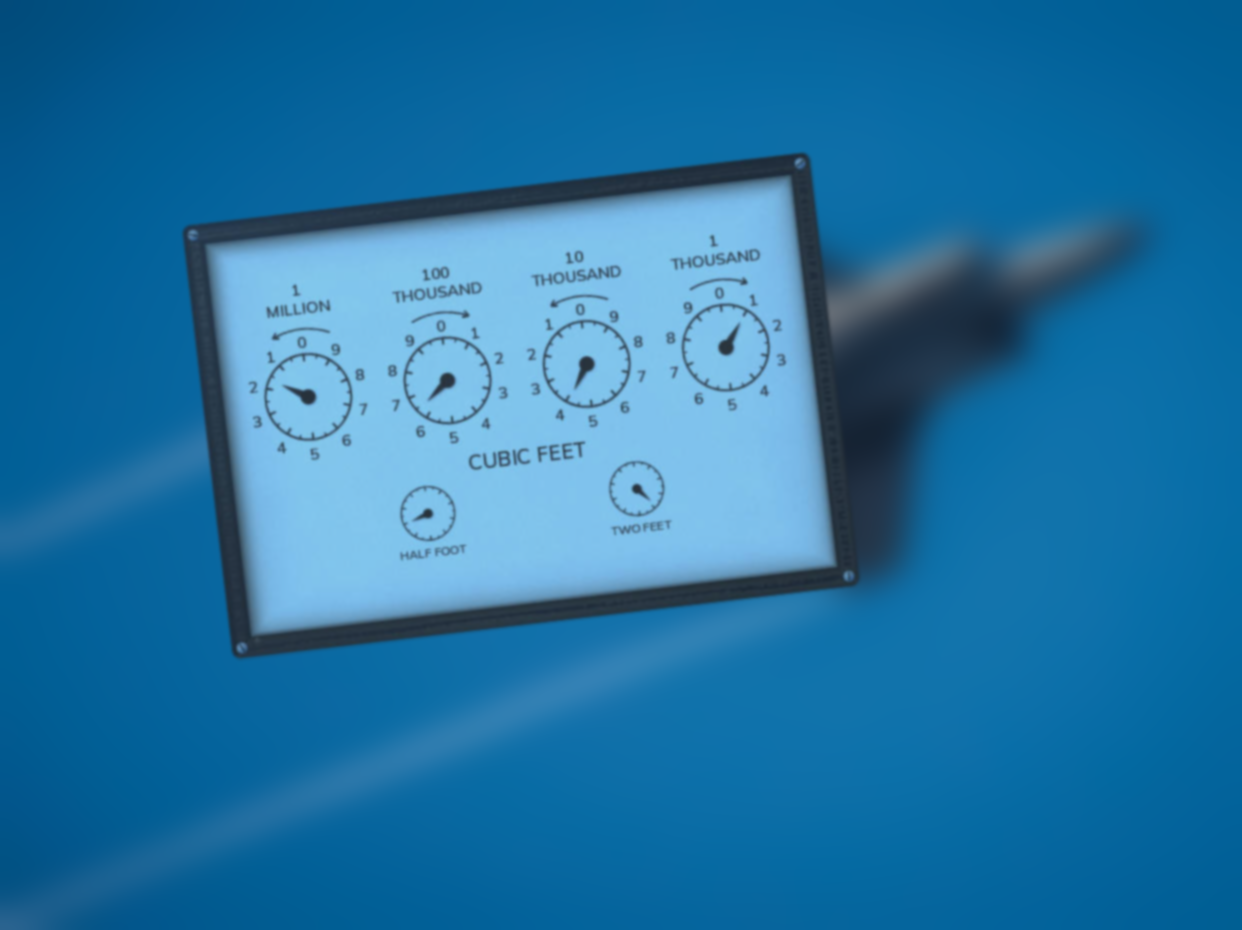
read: 164100 ft³
